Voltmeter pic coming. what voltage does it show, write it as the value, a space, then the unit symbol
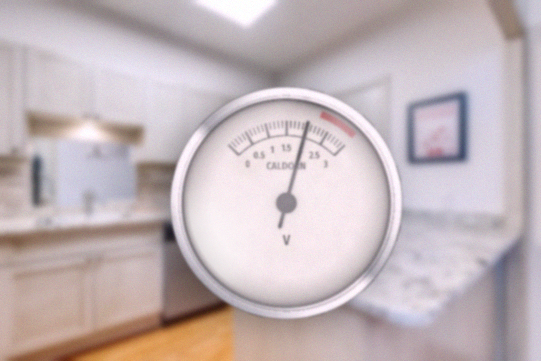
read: 2 V
